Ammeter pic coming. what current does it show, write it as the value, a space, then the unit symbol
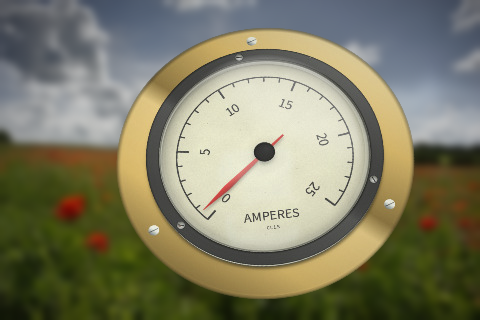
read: 0.5 A
